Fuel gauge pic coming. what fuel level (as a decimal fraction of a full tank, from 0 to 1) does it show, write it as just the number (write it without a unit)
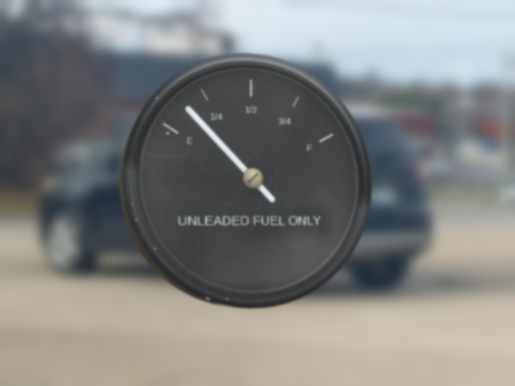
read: 0.125
